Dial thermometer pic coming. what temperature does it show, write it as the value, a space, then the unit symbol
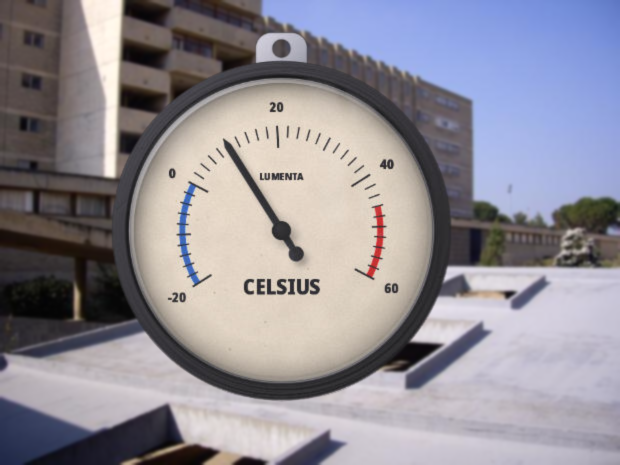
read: 10 °C
